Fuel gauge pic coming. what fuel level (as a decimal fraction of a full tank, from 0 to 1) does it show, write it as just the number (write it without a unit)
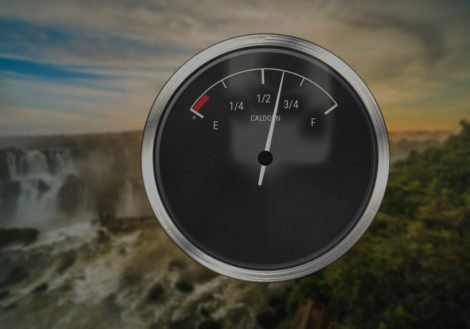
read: 0.625
